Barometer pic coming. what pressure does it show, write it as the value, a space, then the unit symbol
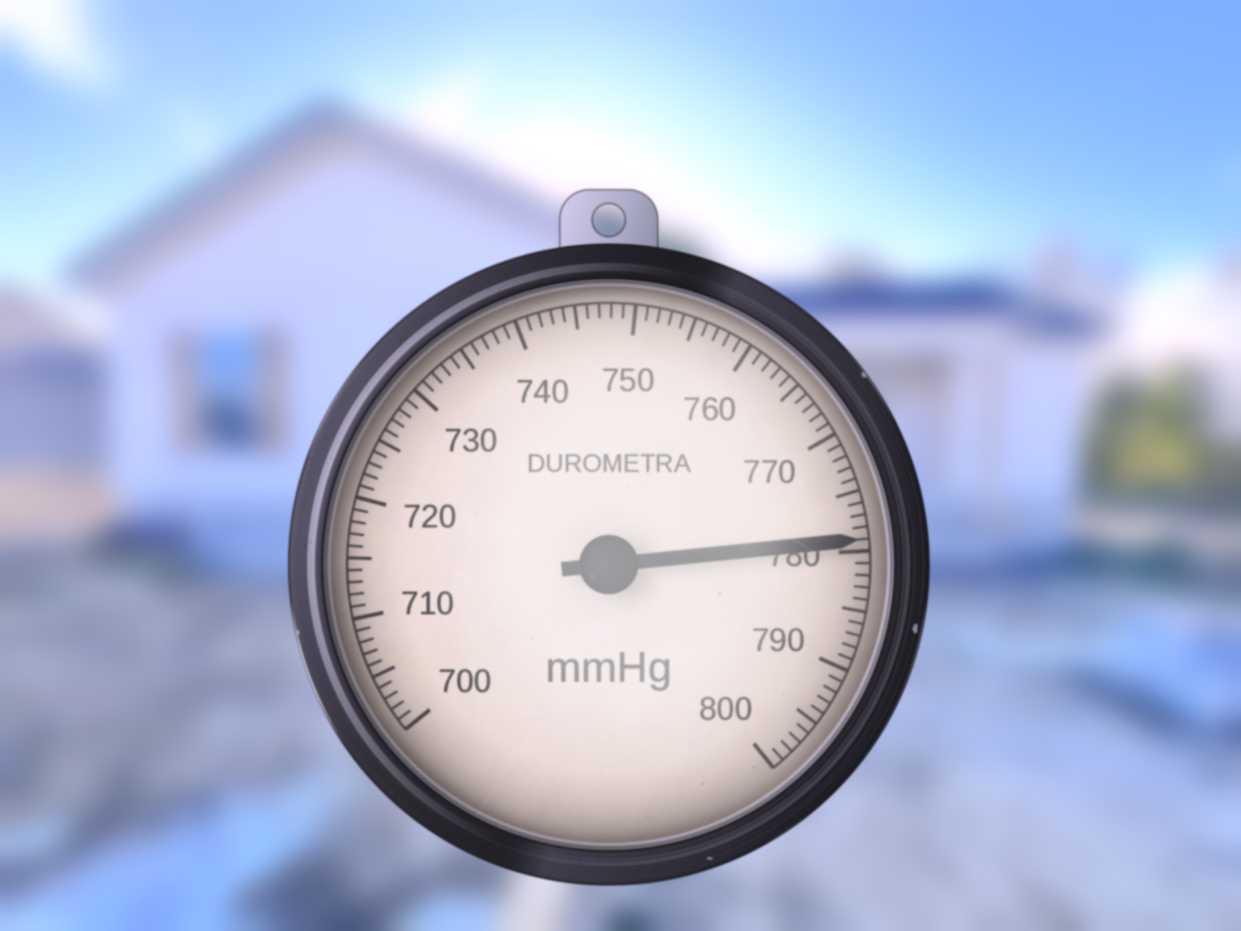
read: 779 mmHg
